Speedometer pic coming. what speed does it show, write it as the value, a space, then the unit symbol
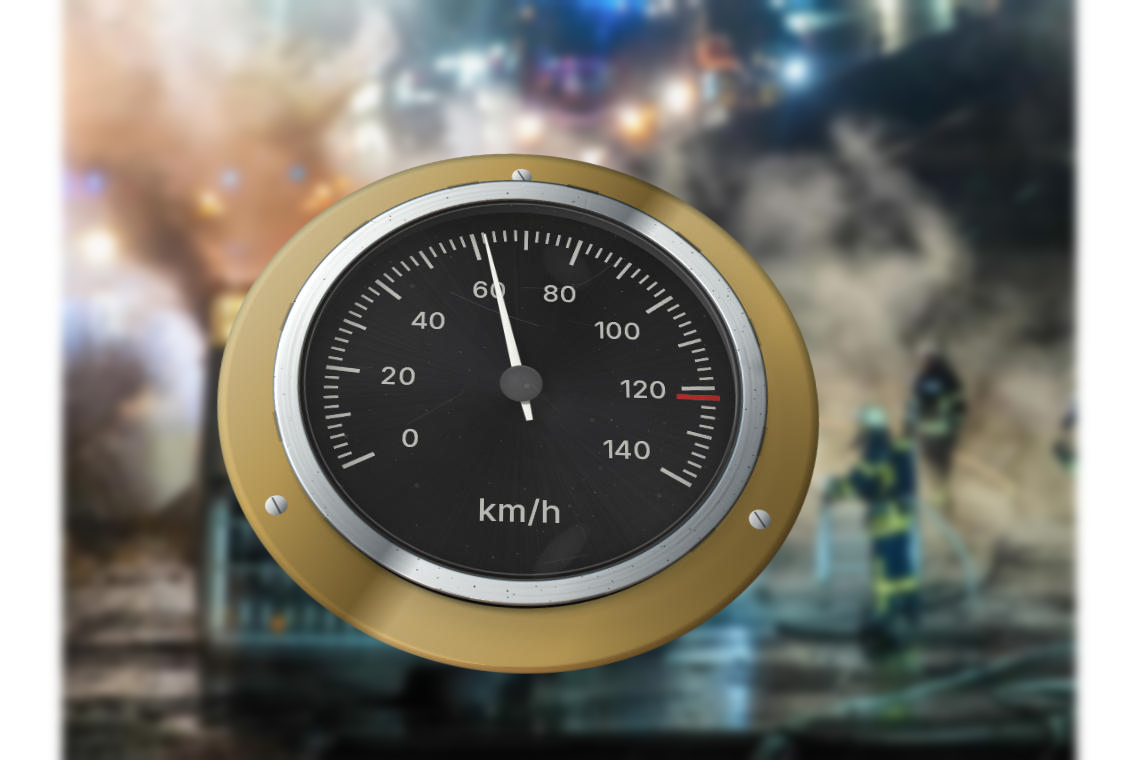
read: 62 km/h
